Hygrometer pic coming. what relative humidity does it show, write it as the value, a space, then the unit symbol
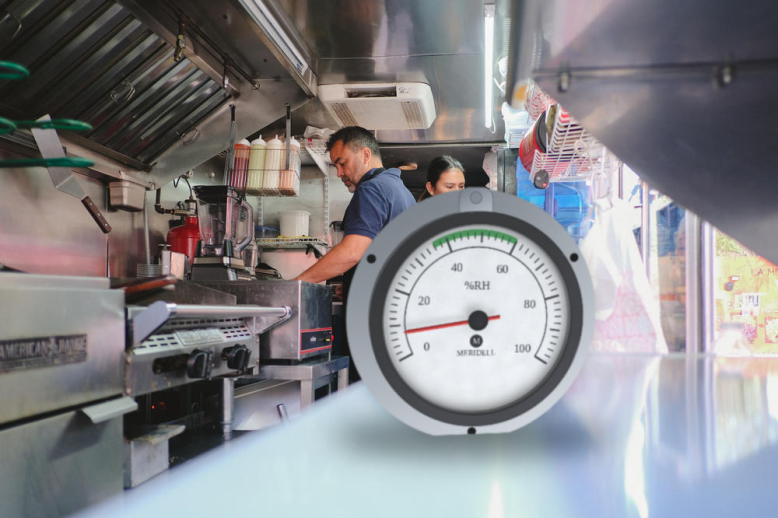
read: 8 %
